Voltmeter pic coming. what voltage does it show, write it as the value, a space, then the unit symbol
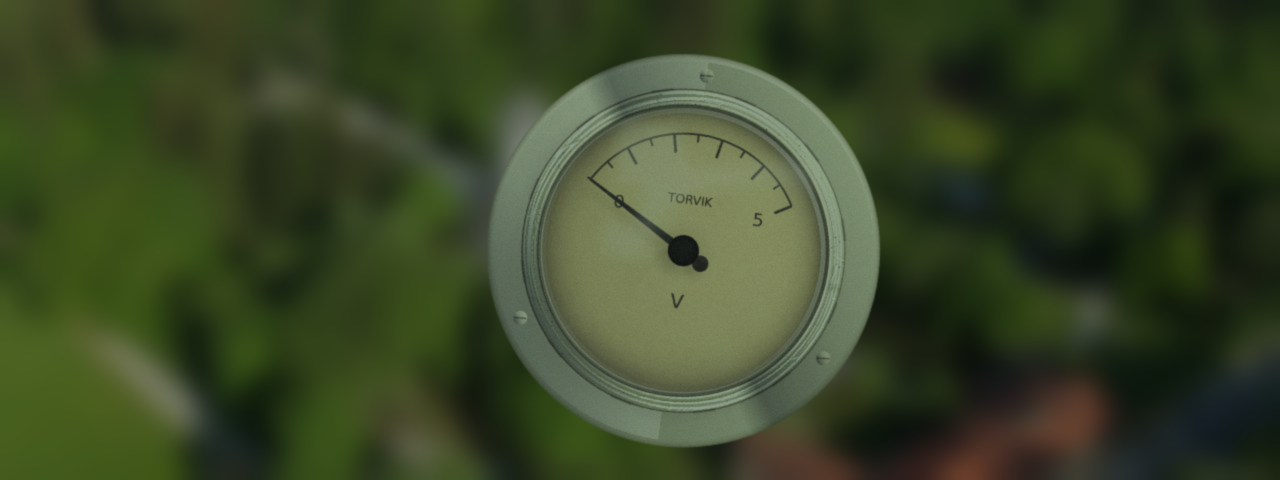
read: 0 V
